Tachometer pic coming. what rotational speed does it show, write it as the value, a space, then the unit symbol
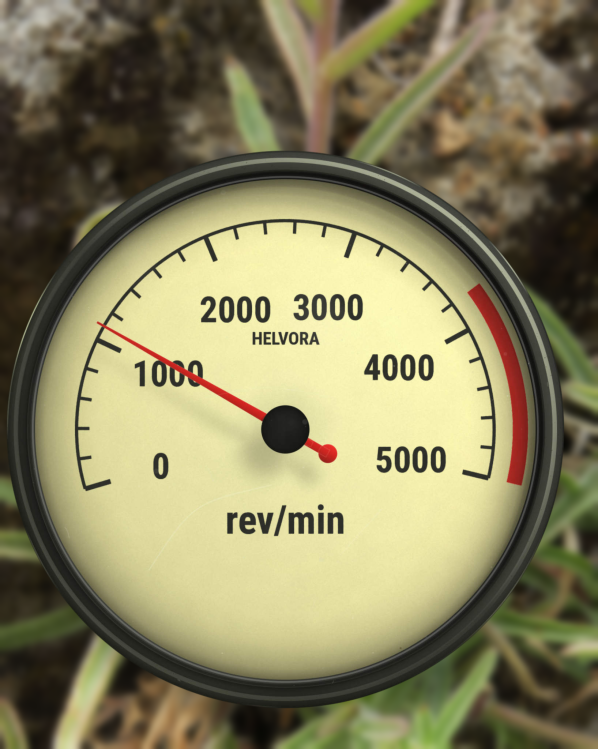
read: 1100 rpm
